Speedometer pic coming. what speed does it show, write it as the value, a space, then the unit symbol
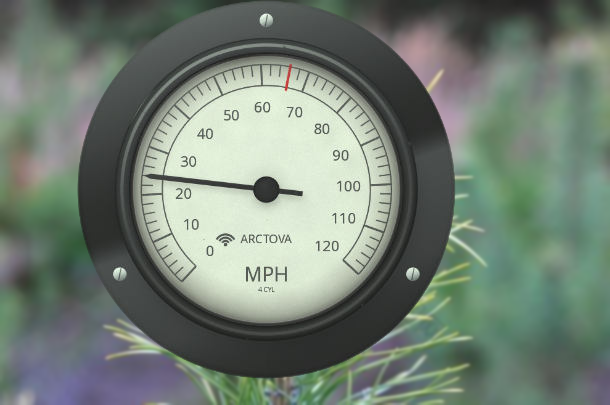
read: 24 mph
